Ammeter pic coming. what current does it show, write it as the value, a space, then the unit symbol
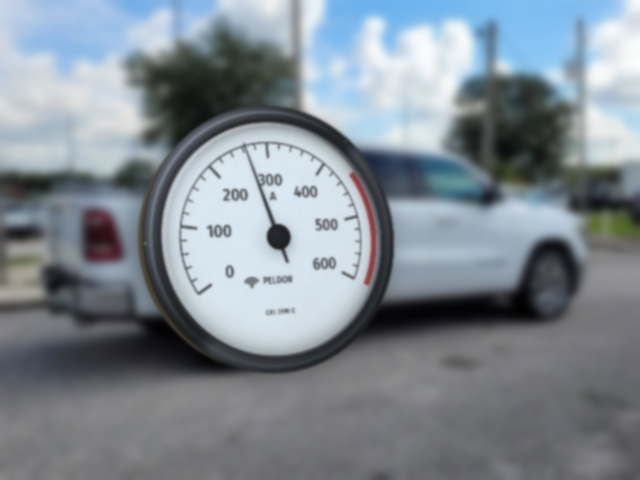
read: 260 A
